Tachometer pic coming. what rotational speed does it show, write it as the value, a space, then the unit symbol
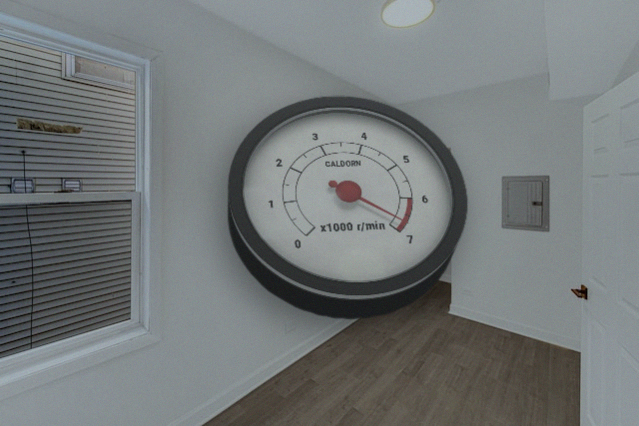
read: 6750 rpm
